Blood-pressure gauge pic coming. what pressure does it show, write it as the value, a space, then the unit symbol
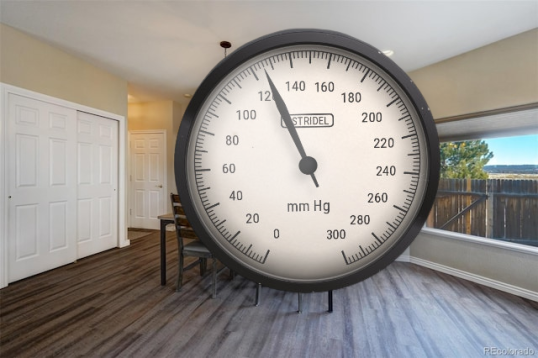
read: 126 mmHg
